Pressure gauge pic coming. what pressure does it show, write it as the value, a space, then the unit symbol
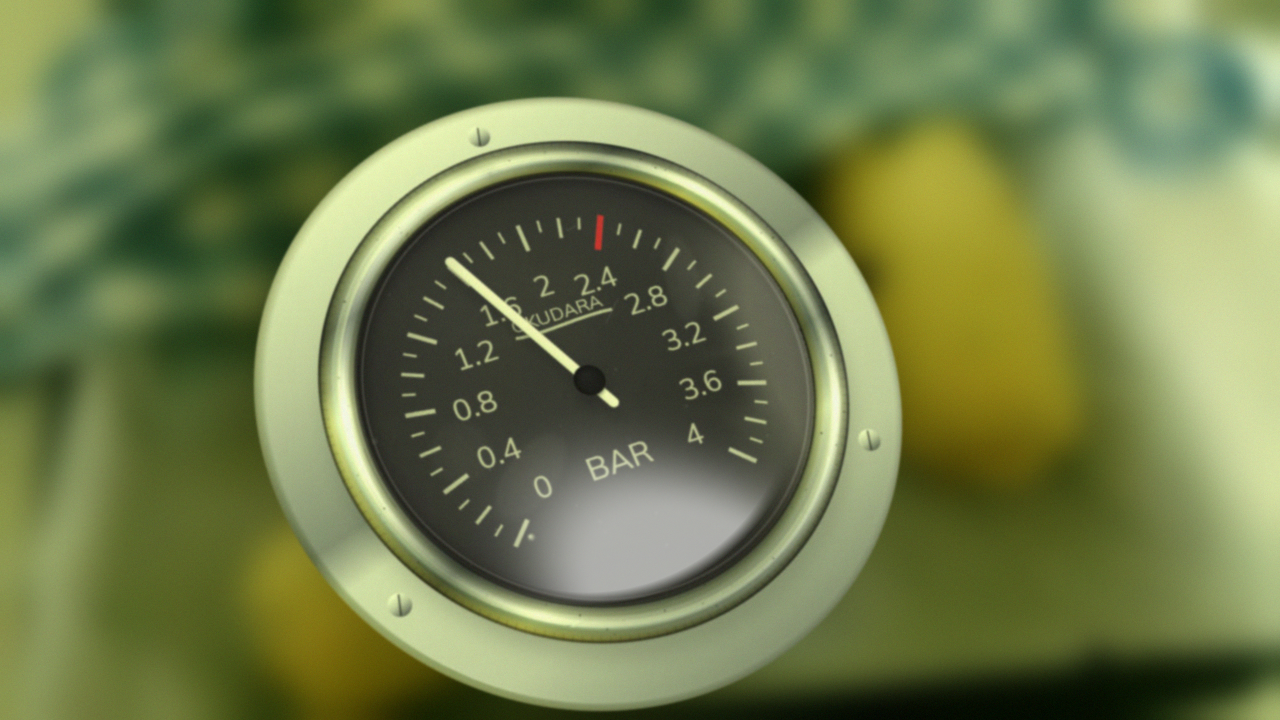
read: 1.6 bar
